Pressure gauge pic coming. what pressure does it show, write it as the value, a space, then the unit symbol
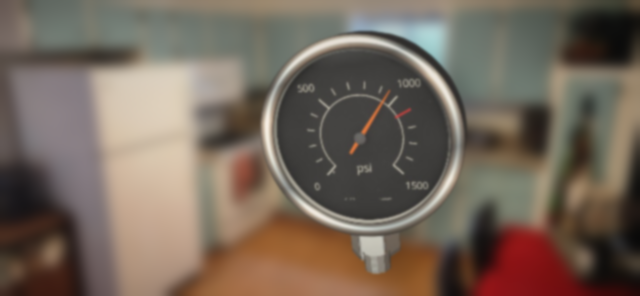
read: 950 psi
